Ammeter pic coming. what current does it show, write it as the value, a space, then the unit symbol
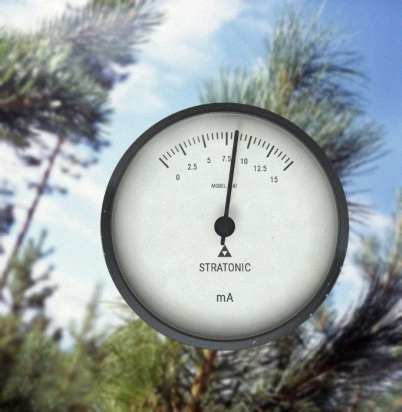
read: 8.5 mA
